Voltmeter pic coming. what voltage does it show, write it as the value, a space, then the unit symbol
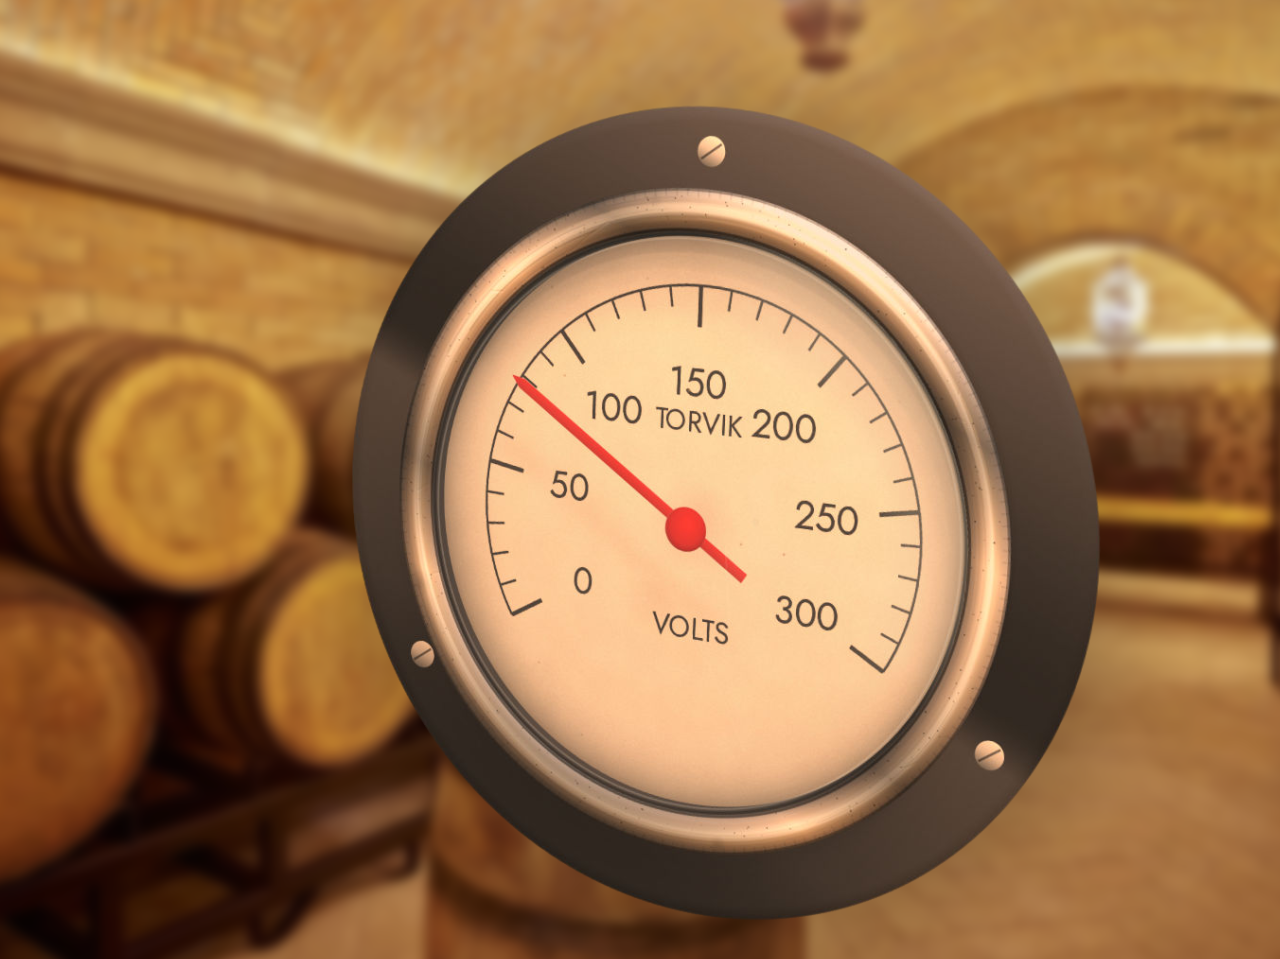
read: 80 V
